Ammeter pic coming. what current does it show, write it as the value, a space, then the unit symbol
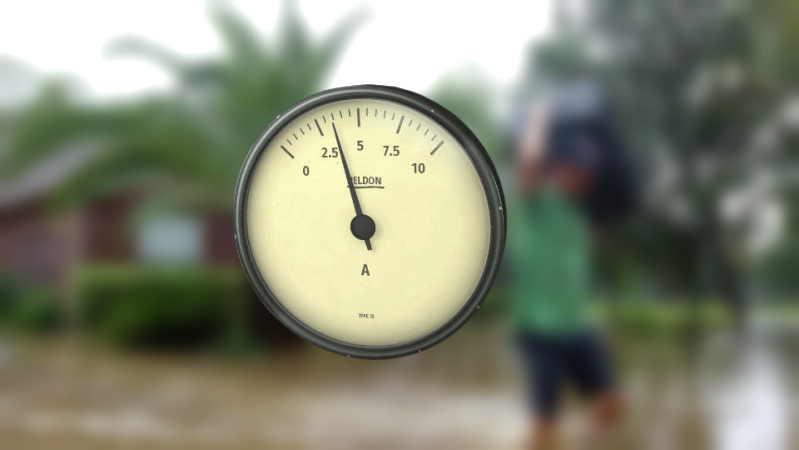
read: 3.5 A
